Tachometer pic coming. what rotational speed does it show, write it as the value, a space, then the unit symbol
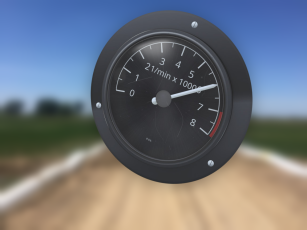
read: 6000 rpm
